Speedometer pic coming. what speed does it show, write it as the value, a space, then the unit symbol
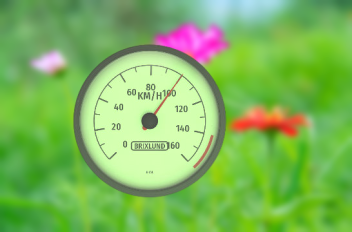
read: 100 km/h
